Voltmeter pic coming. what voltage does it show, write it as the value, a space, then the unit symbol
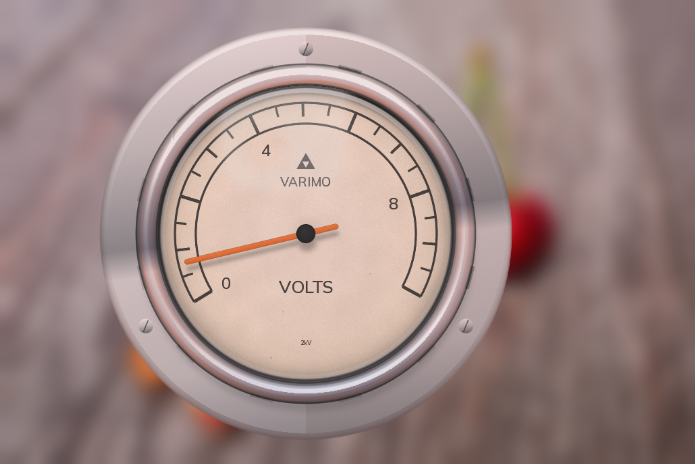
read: 0.75 V
